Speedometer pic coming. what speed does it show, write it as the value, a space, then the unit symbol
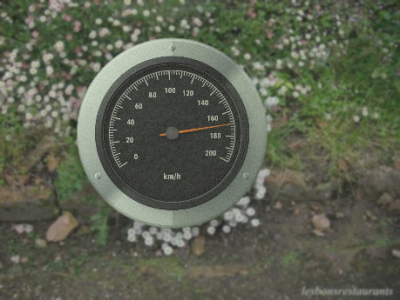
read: 170 km/h
